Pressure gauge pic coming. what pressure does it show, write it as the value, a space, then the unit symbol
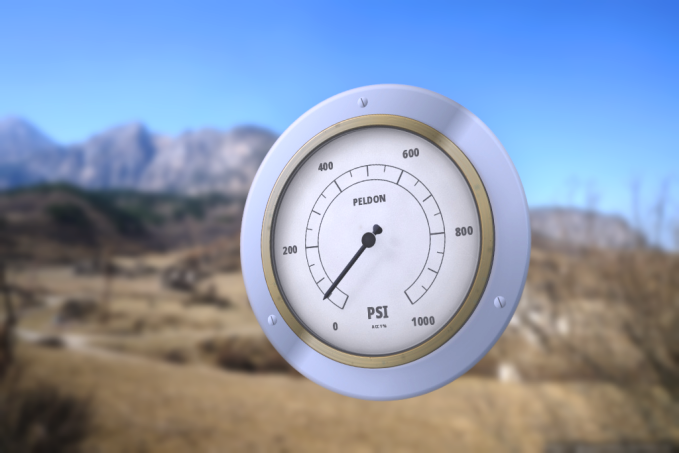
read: 50 psi
